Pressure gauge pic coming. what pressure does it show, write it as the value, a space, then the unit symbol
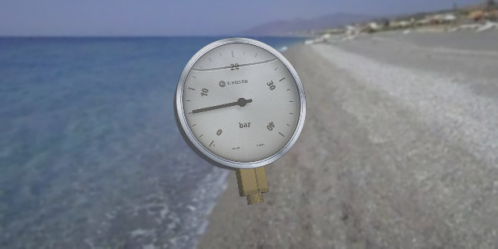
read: 6 bar
